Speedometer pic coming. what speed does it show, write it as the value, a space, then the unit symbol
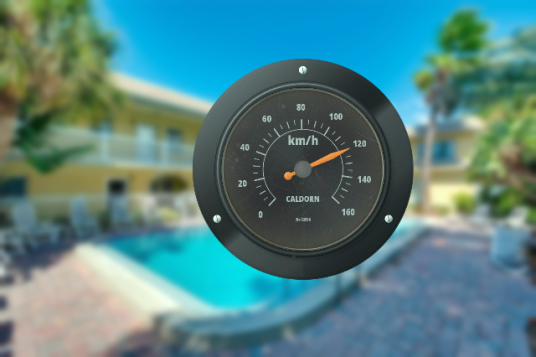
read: 120 km/h
